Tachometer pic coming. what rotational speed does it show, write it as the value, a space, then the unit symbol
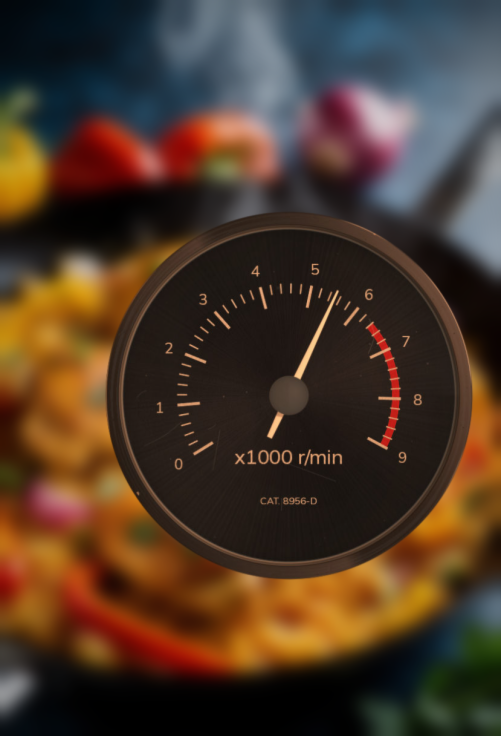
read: 5500 rpm
